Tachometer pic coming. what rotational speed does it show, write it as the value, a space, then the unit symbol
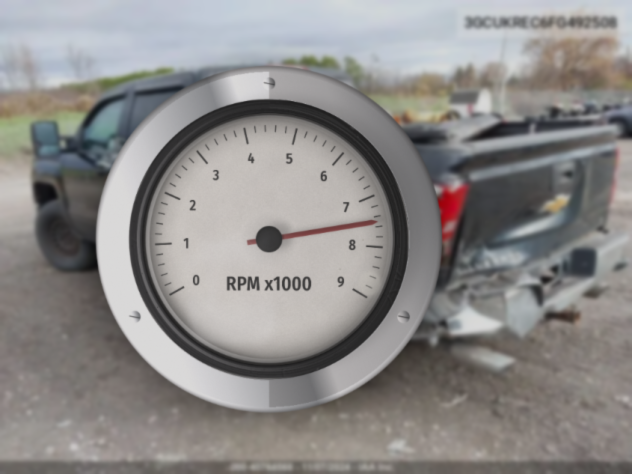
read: 7500 rpm
